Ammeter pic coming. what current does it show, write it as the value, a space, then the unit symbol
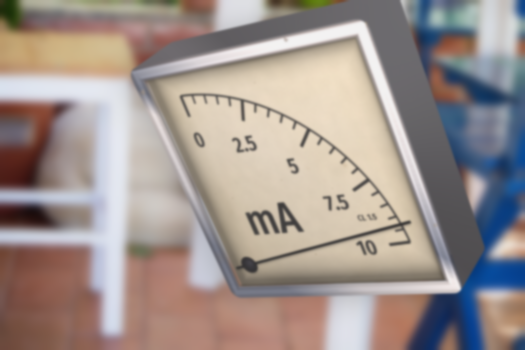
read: 9.25 mA
